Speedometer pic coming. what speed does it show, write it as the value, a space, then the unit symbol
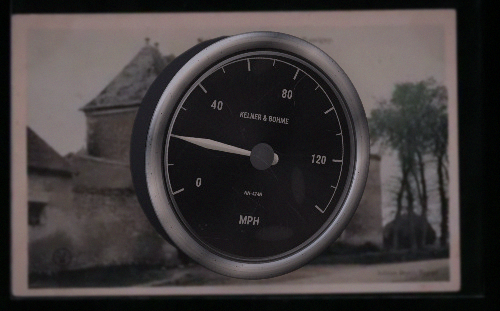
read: 20 mph
